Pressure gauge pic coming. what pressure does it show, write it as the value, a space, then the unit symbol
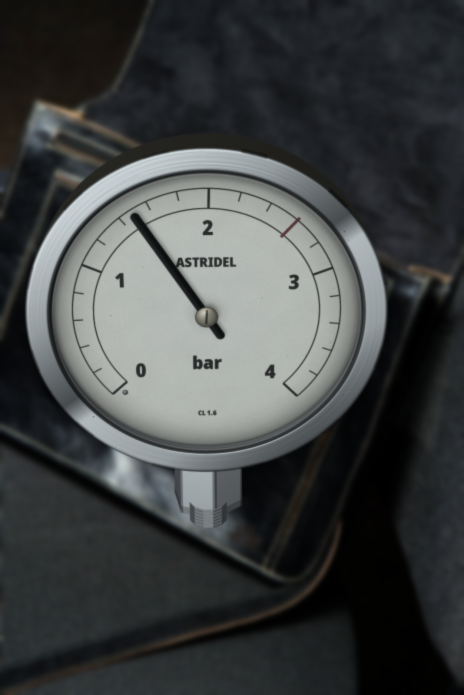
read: 1.5 bar
